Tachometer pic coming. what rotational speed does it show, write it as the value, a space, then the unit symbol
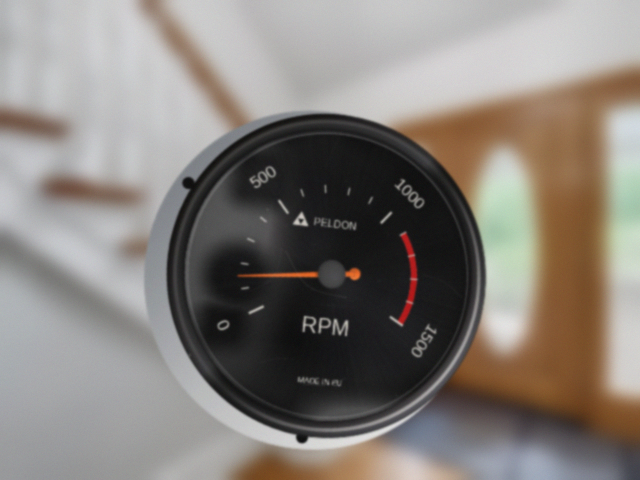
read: 150 rpm
